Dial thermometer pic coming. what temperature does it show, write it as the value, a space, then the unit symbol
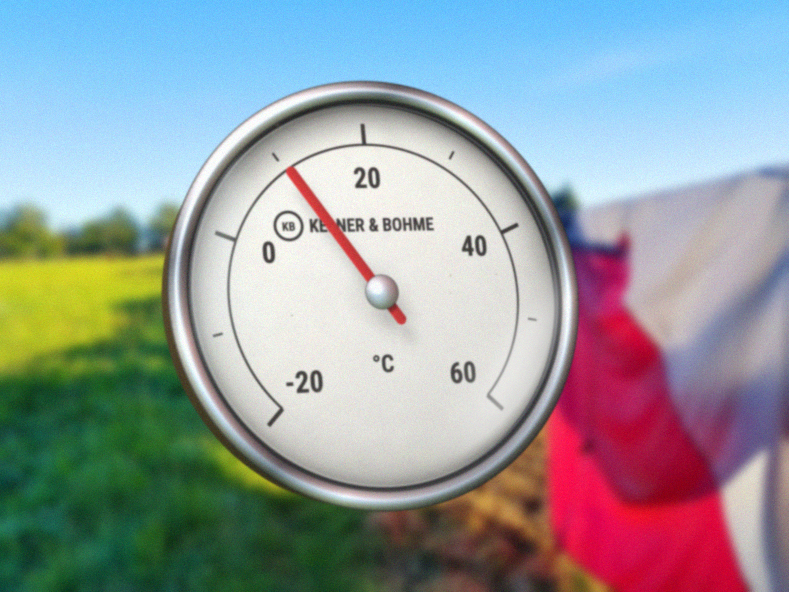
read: 10 °C
